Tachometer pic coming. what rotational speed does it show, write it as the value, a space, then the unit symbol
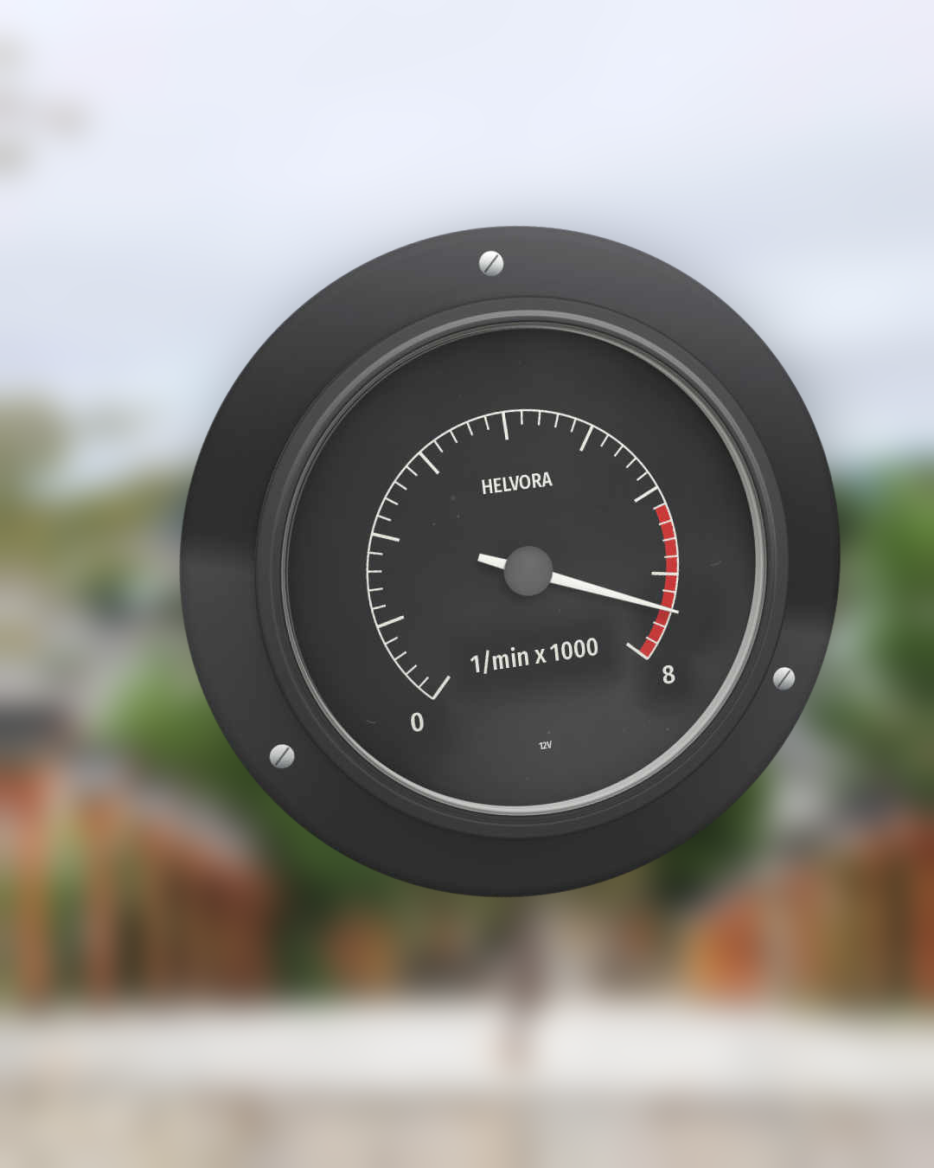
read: 7400 rpm
